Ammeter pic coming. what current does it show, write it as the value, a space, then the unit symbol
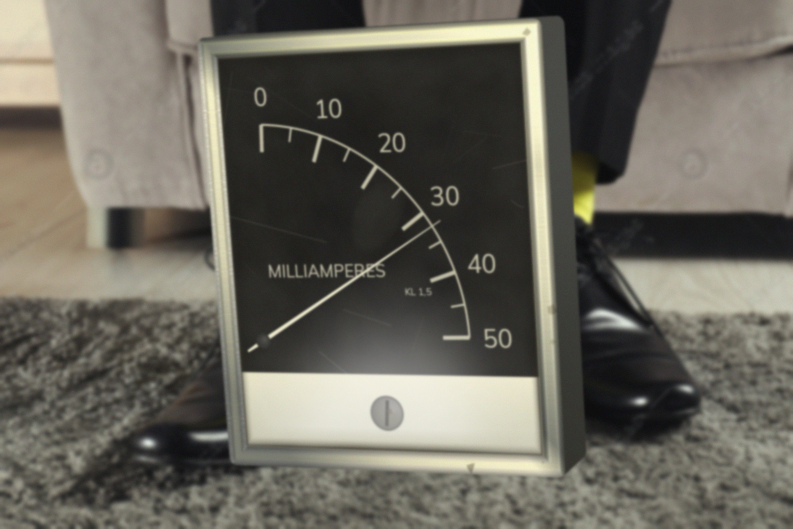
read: 32.5 mA
